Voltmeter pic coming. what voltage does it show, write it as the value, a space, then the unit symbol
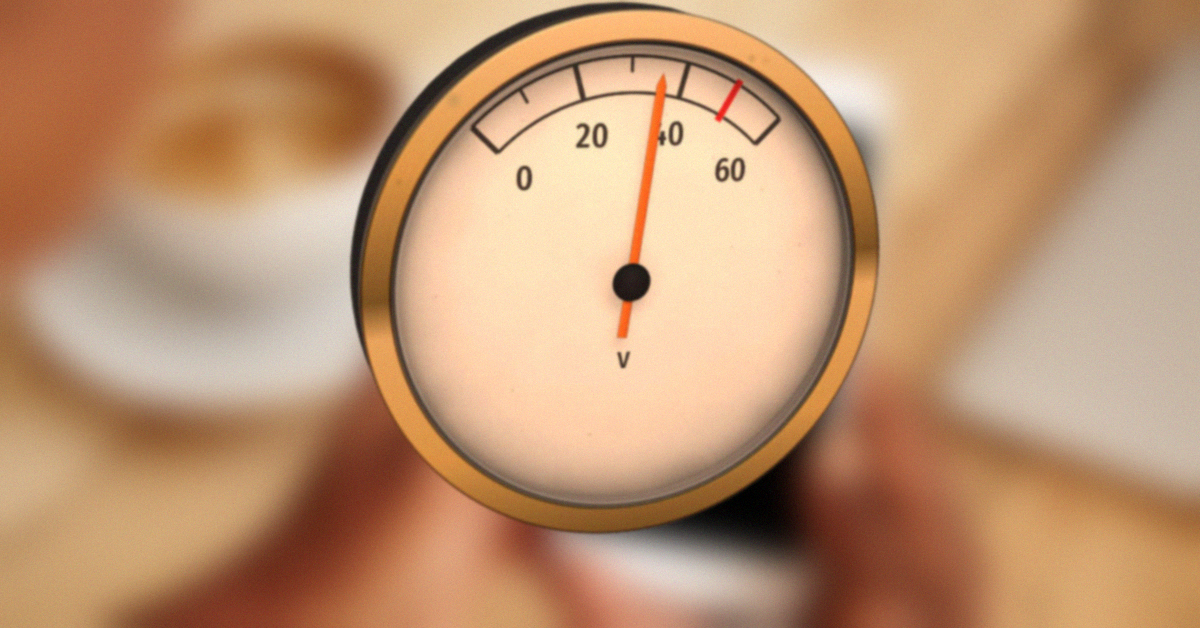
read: 35 V
